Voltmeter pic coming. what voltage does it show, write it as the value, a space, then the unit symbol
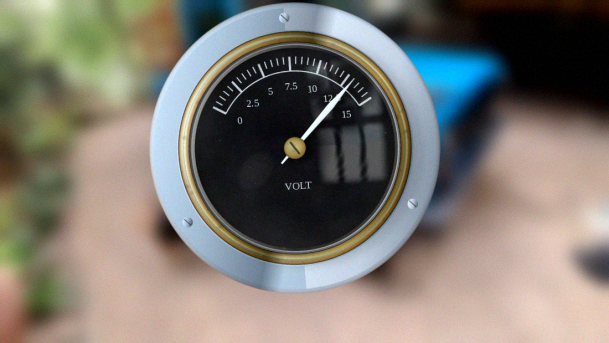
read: 13 V
